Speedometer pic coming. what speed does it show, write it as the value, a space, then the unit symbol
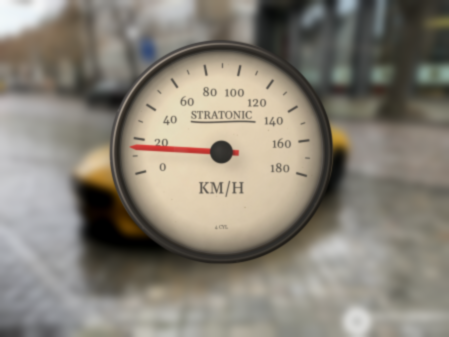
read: 15 km/h
